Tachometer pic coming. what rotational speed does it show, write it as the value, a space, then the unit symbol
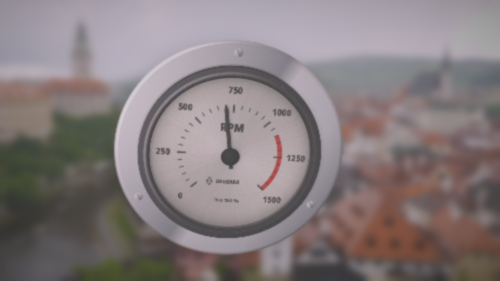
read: 700 rpm
